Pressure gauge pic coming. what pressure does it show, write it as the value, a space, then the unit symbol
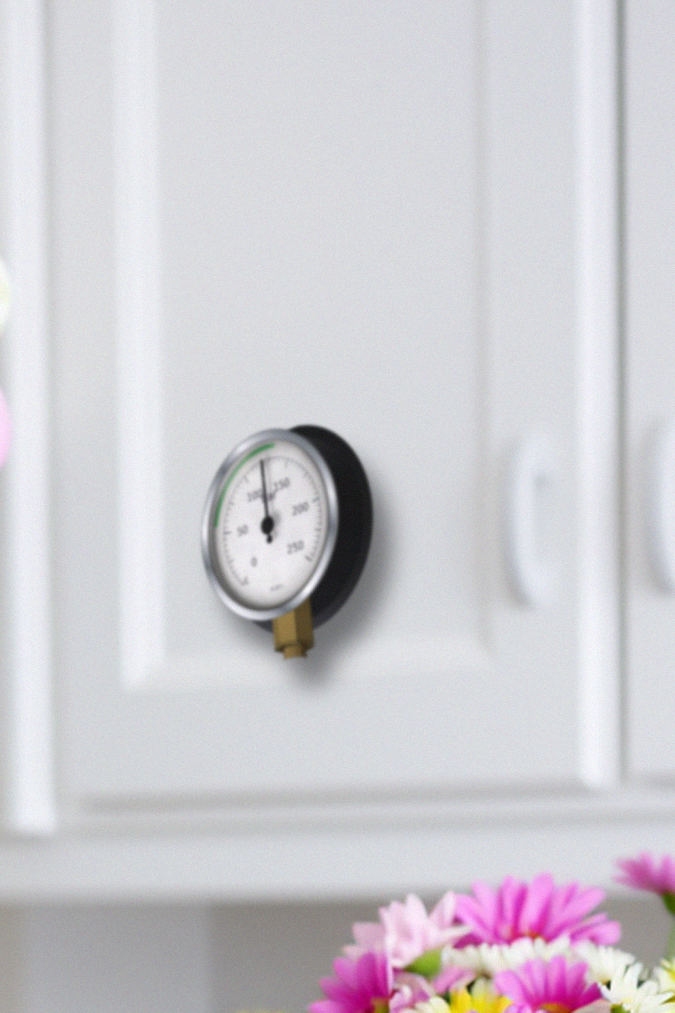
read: 125 bar
